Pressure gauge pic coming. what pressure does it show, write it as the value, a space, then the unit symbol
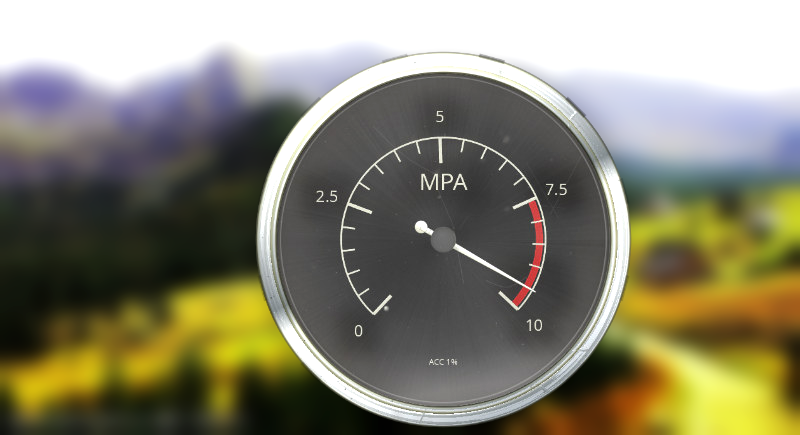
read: 9.5 MPa
